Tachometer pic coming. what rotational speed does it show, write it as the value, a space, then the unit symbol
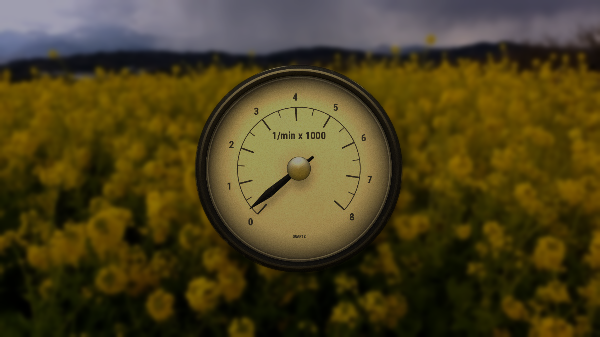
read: 250 rpm
